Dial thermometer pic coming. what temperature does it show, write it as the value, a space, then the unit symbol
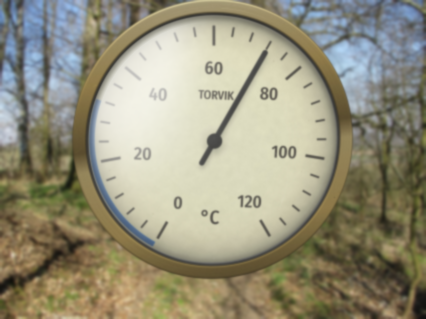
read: 72 °C
